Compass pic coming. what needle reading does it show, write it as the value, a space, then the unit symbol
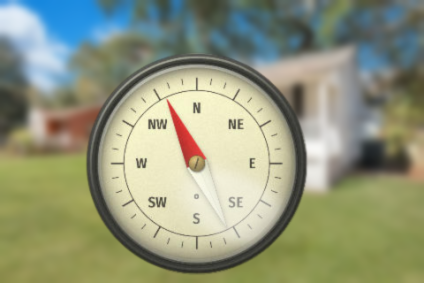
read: 335 °
